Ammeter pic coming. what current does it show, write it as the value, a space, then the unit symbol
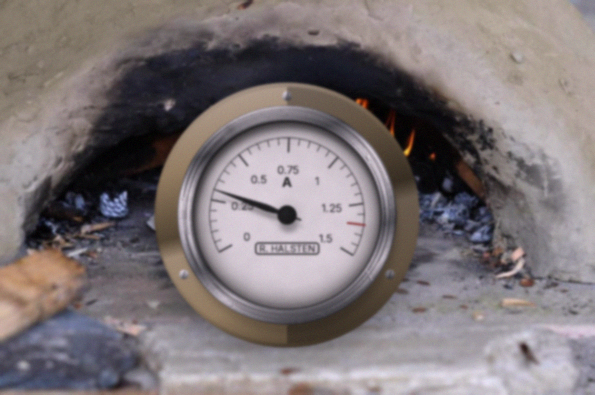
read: 0.3 A
